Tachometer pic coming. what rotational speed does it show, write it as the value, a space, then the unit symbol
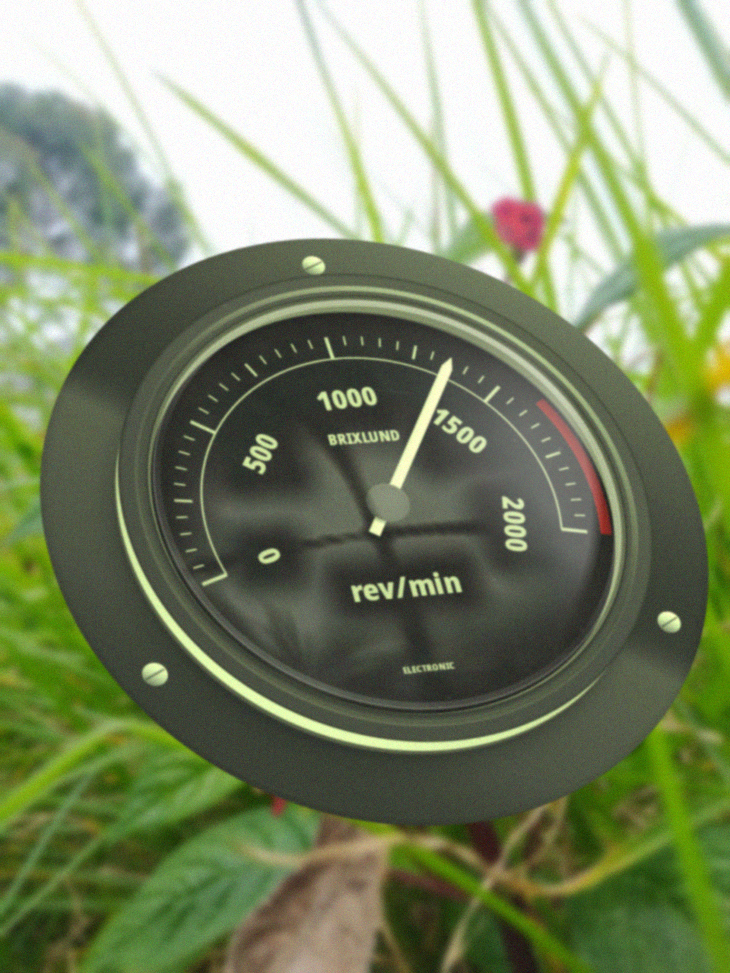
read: 1350 rpm
